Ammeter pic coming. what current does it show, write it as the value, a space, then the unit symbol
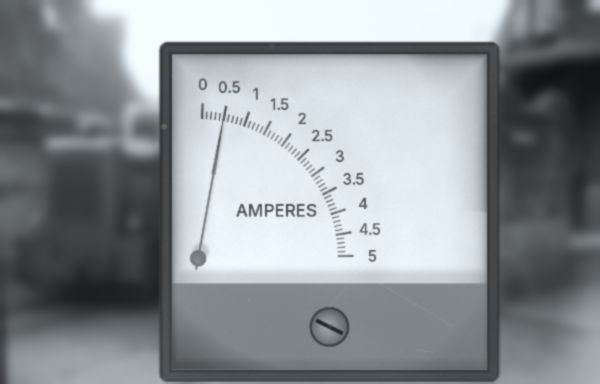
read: 0.5 A
